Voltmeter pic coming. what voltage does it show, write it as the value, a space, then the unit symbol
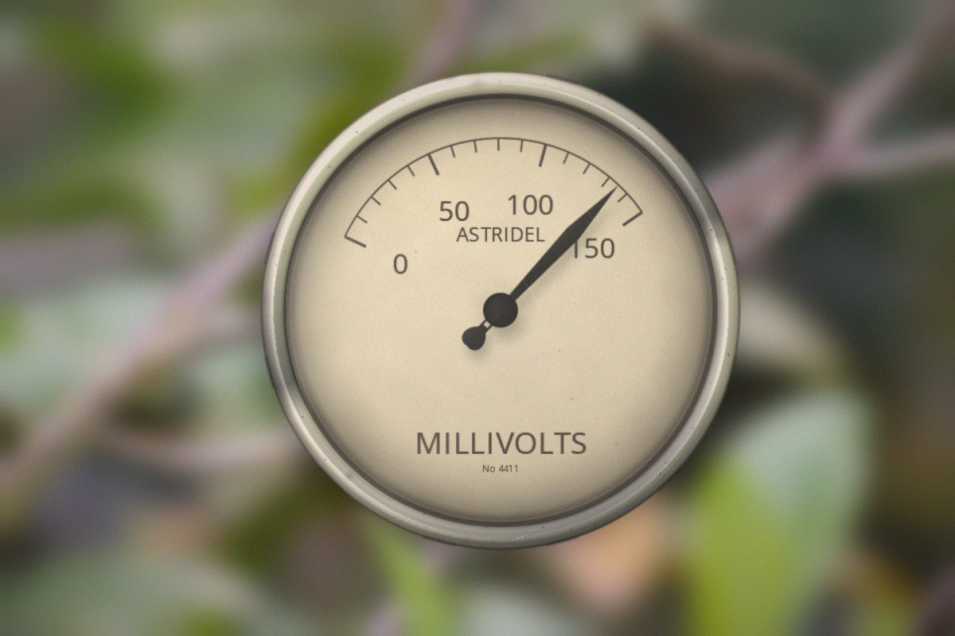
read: 135 mV
